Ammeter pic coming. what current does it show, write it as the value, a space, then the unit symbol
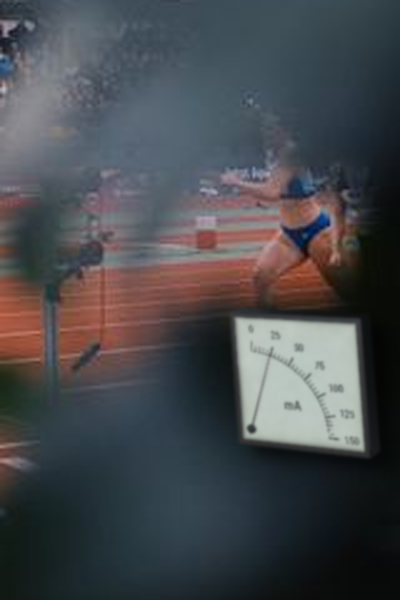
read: 25 mA
